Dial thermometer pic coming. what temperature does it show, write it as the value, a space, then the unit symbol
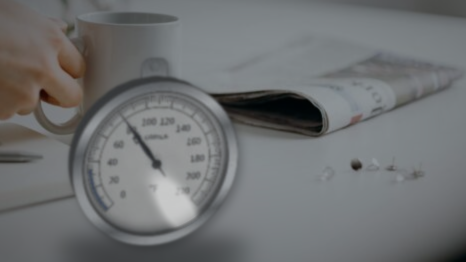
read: 80 °F
